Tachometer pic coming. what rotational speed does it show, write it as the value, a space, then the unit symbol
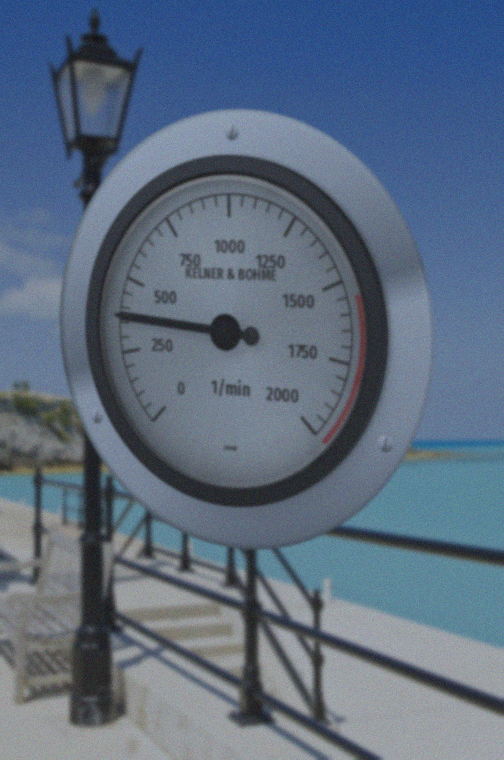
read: 375 rpm
